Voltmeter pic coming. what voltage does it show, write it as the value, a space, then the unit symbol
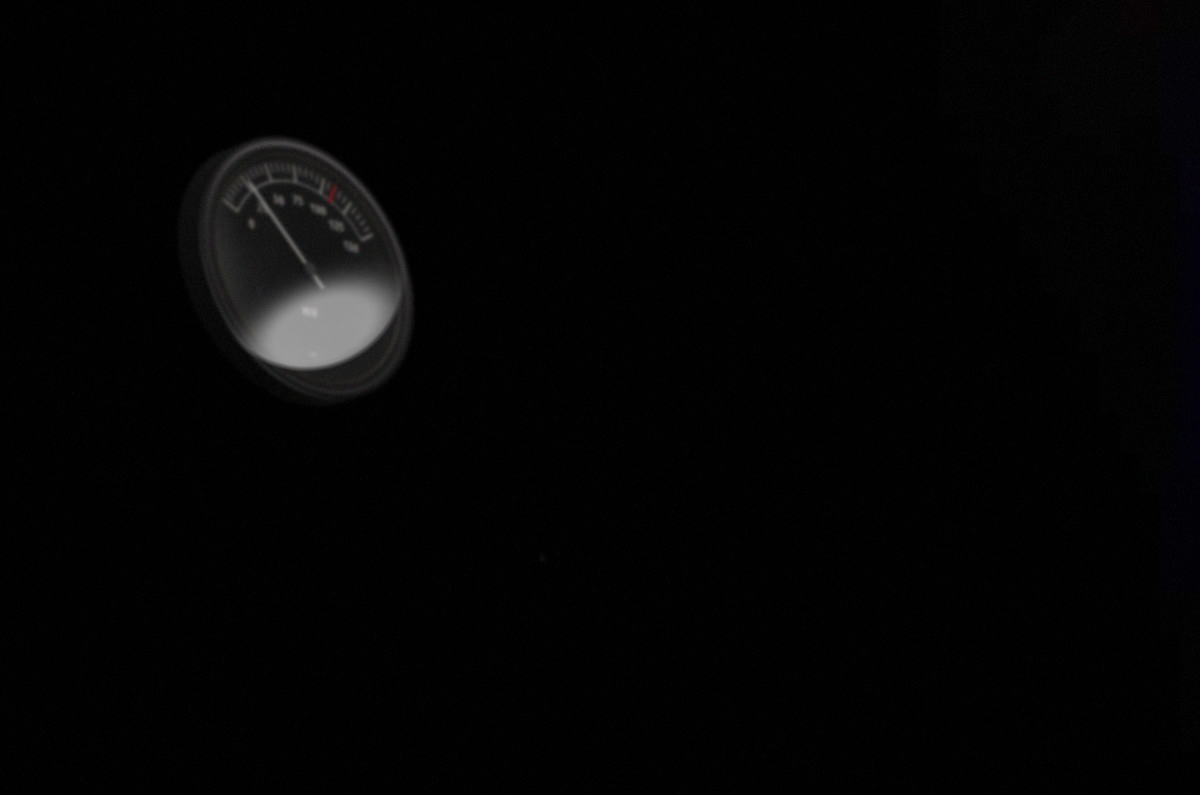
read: 25 mV
